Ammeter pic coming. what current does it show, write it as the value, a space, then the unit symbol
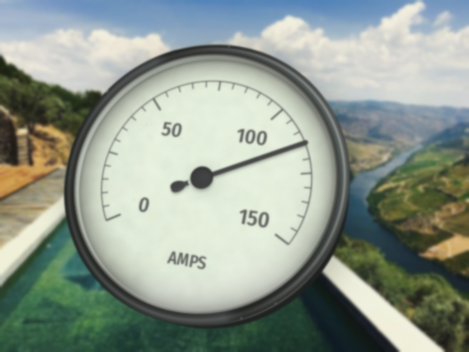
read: 115 A
